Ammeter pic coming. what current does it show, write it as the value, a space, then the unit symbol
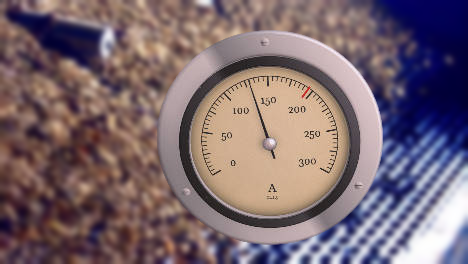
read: 130 A
